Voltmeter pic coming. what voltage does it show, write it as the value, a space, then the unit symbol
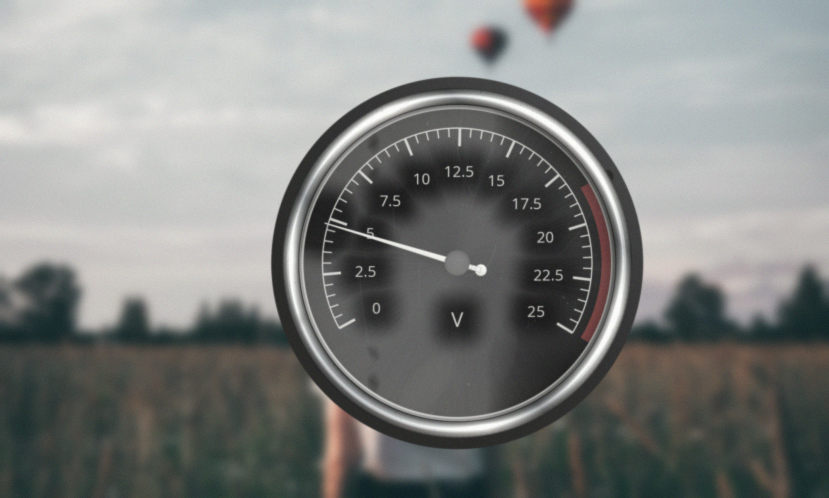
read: 4.75 V
